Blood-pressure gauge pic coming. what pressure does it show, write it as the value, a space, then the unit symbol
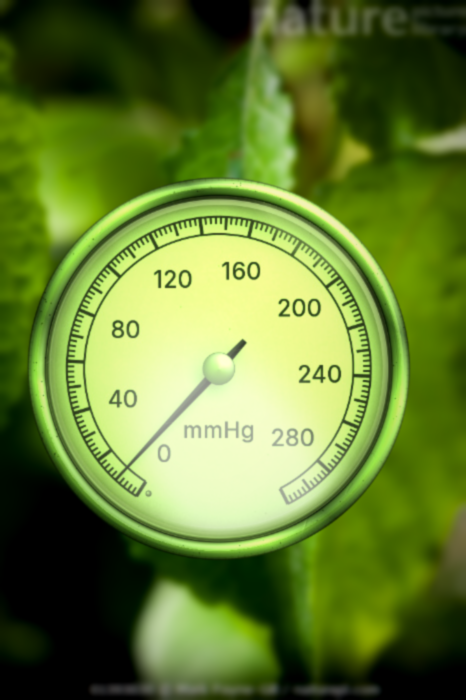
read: 10 mmHg
